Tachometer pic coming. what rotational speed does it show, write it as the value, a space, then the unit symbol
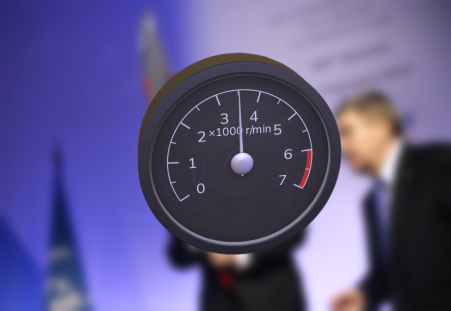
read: 3500 rpm
